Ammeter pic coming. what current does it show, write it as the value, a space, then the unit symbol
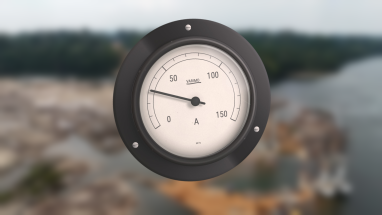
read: 30 A
